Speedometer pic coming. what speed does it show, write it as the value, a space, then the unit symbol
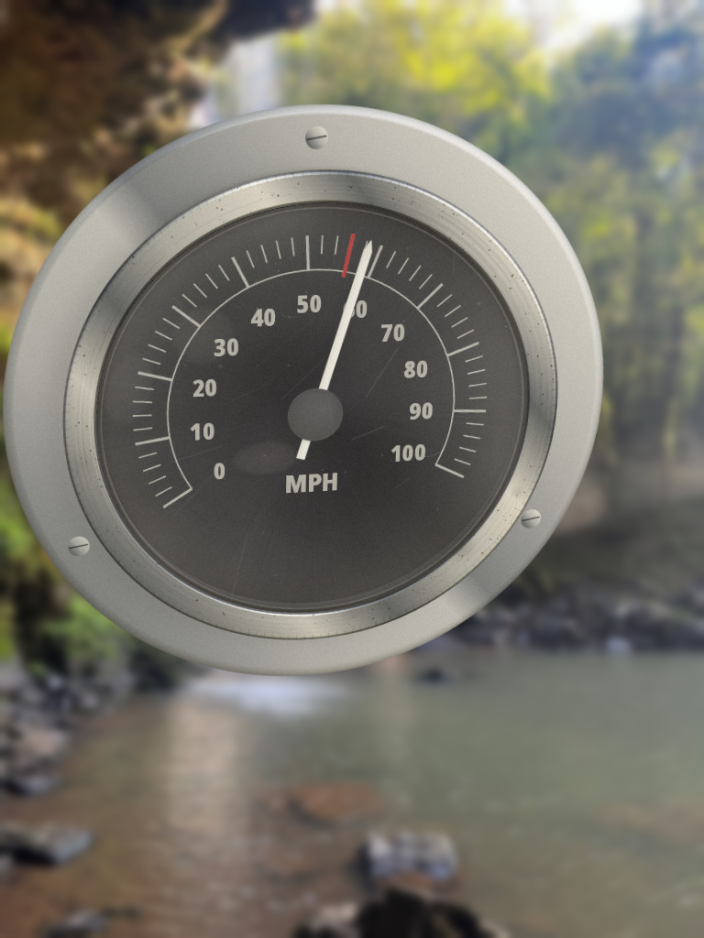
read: 58 mph
